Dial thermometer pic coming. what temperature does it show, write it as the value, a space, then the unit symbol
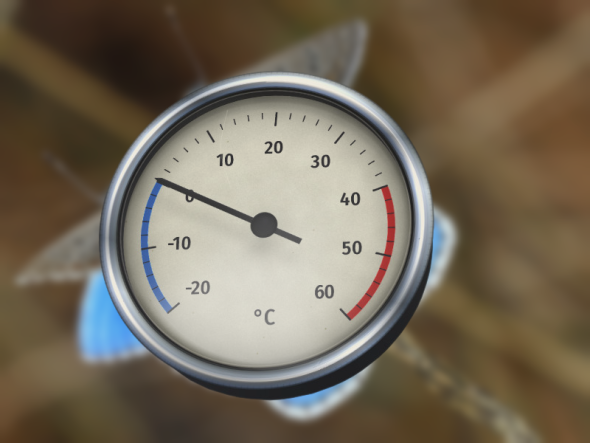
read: 0 °C
